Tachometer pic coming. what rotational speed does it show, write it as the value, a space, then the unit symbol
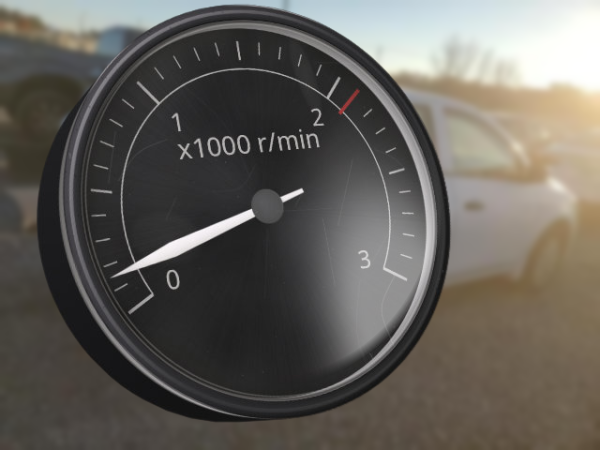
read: 150 rpm
